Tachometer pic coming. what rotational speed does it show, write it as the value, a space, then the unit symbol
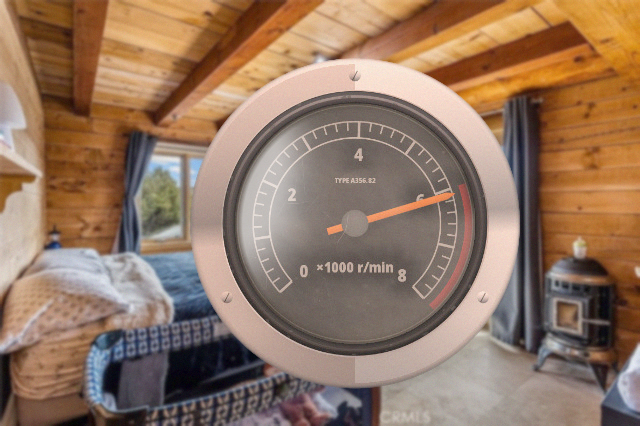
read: 6100 rpm
